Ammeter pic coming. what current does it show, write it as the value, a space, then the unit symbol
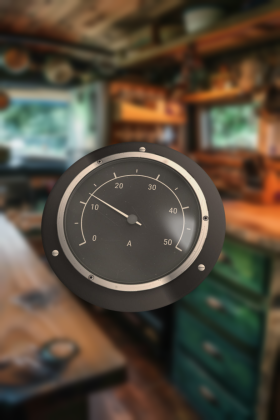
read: 12.5 A
